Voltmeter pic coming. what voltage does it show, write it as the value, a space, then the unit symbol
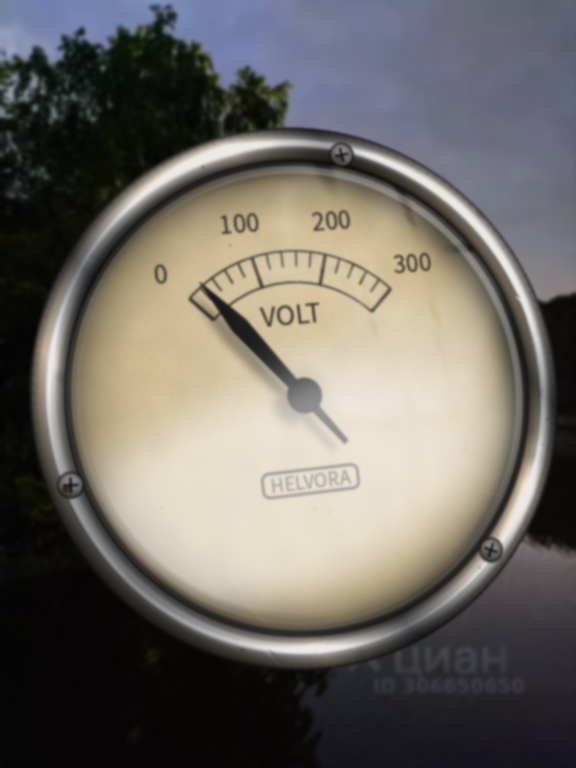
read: 20 V
